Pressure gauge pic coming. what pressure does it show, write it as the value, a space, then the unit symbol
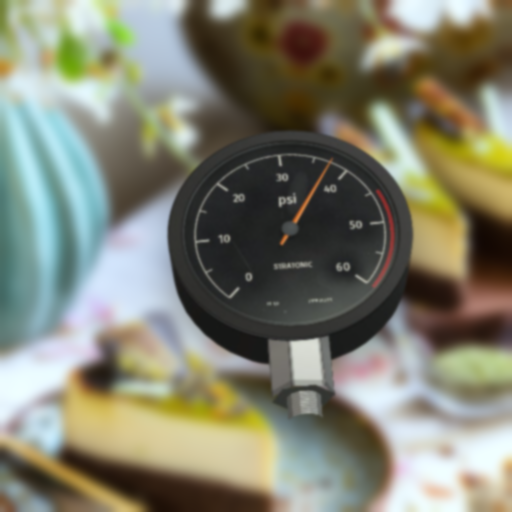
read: 37.5 psi
